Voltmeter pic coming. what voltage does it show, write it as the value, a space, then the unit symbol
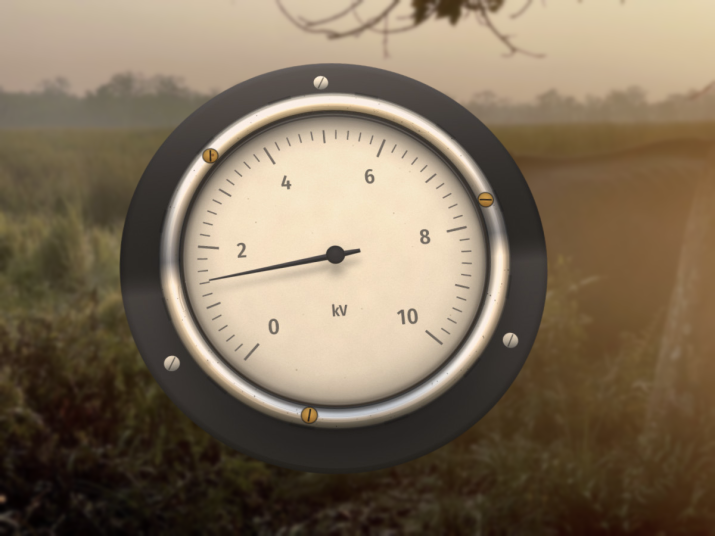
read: 1.4 kV
